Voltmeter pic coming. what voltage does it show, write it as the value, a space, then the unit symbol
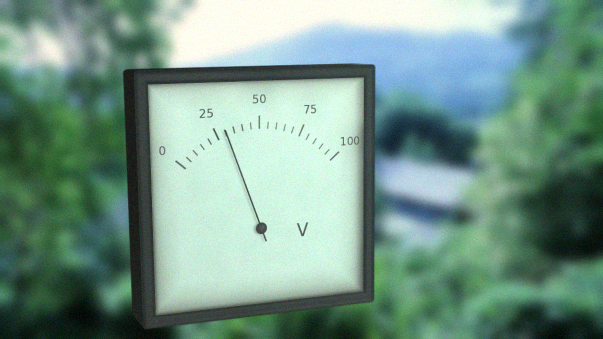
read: 30 V
